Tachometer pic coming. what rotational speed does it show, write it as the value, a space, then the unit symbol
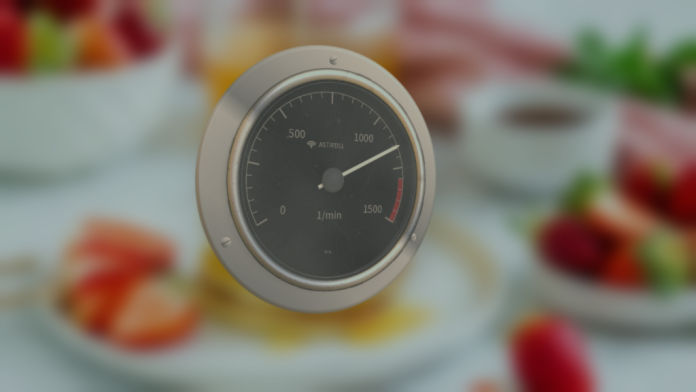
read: 1150 rpm
